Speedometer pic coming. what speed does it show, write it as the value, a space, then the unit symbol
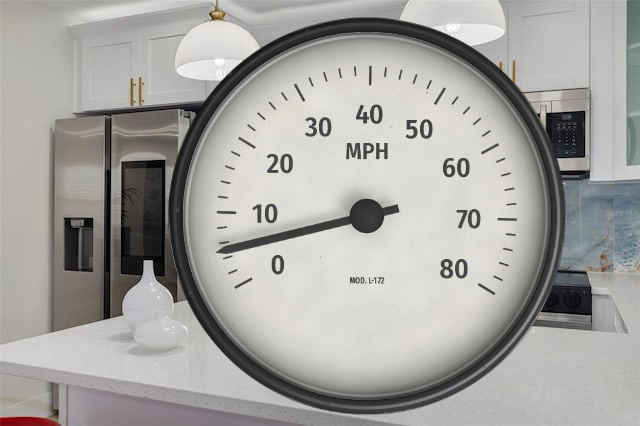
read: 5 mph
